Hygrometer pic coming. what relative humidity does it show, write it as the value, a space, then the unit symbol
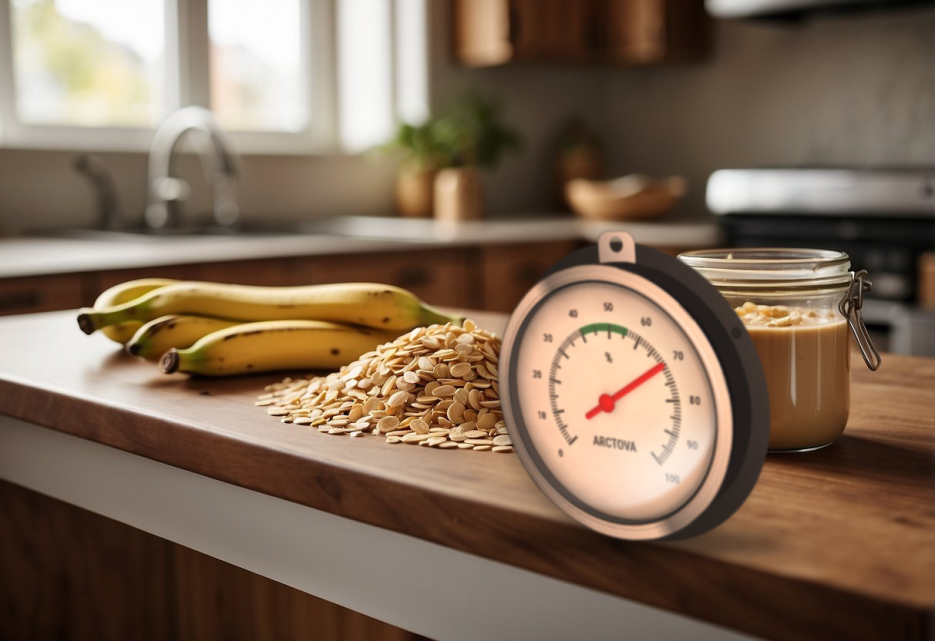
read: 70 %
